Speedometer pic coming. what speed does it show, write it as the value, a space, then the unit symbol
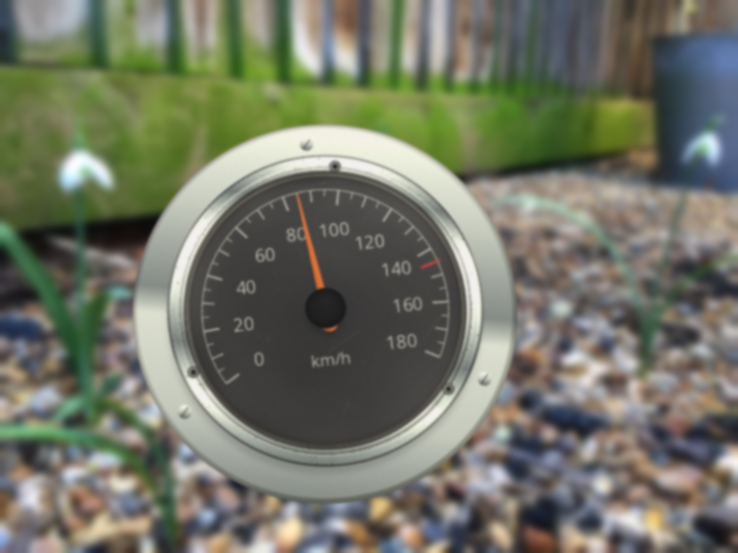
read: 85 km/h
